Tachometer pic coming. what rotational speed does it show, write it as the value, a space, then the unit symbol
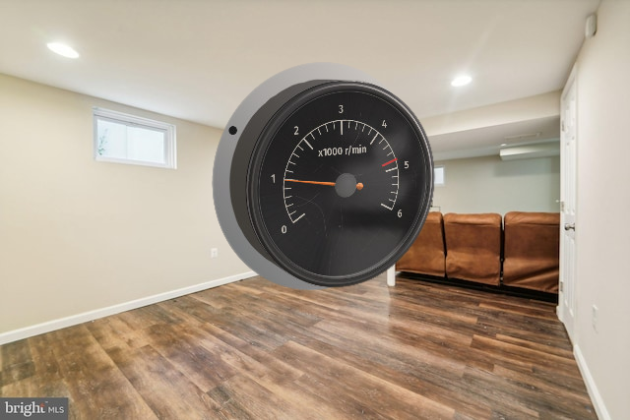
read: 1000 rpm
